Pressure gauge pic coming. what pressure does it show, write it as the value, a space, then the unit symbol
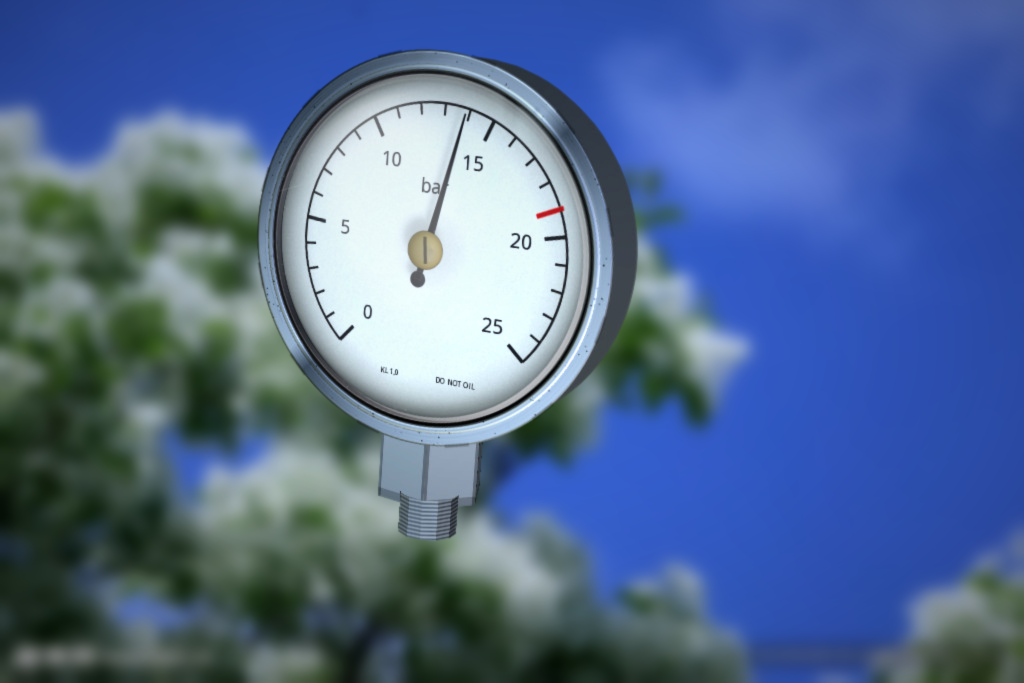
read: 14 bar
